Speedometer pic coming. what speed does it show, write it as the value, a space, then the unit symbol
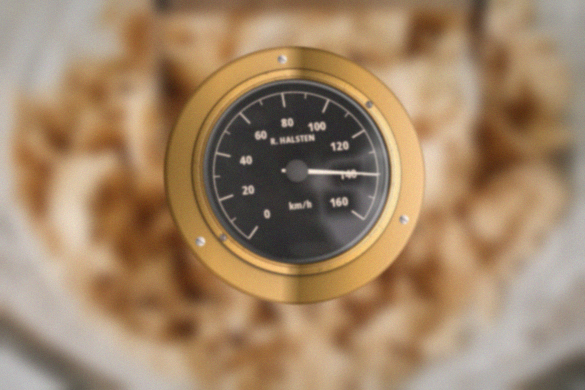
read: 140 km/h
